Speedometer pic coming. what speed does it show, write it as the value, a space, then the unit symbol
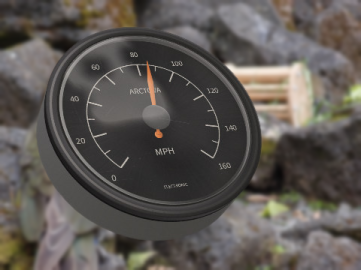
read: 85 mph
